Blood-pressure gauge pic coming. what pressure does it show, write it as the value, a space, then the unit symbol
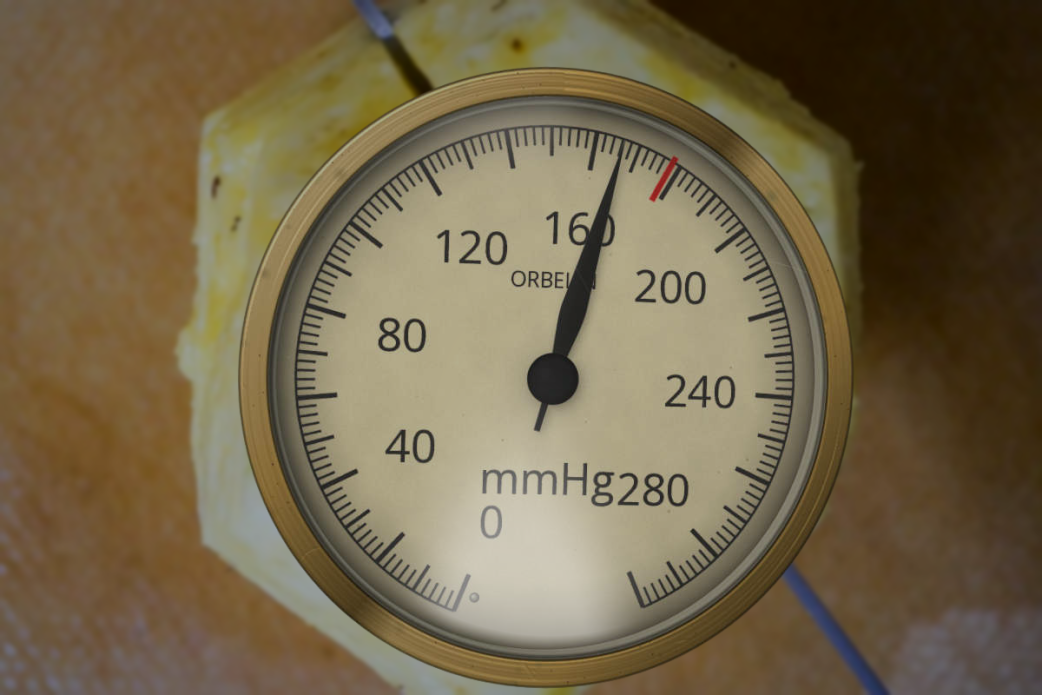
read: 166 mmHg
